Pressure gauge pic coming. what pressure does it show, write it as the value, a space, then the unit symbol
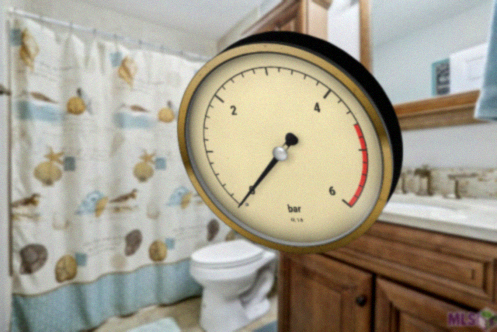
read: 0 bar
